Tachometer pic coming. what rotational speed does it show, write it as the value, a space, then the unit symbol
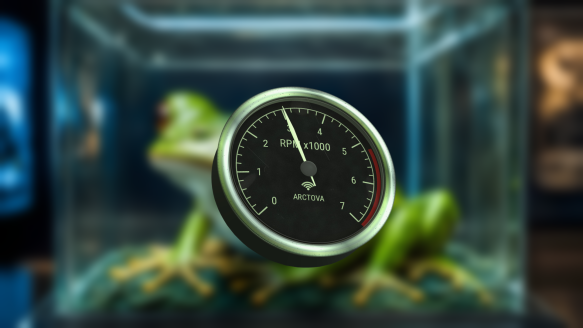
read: 3000 rpm
